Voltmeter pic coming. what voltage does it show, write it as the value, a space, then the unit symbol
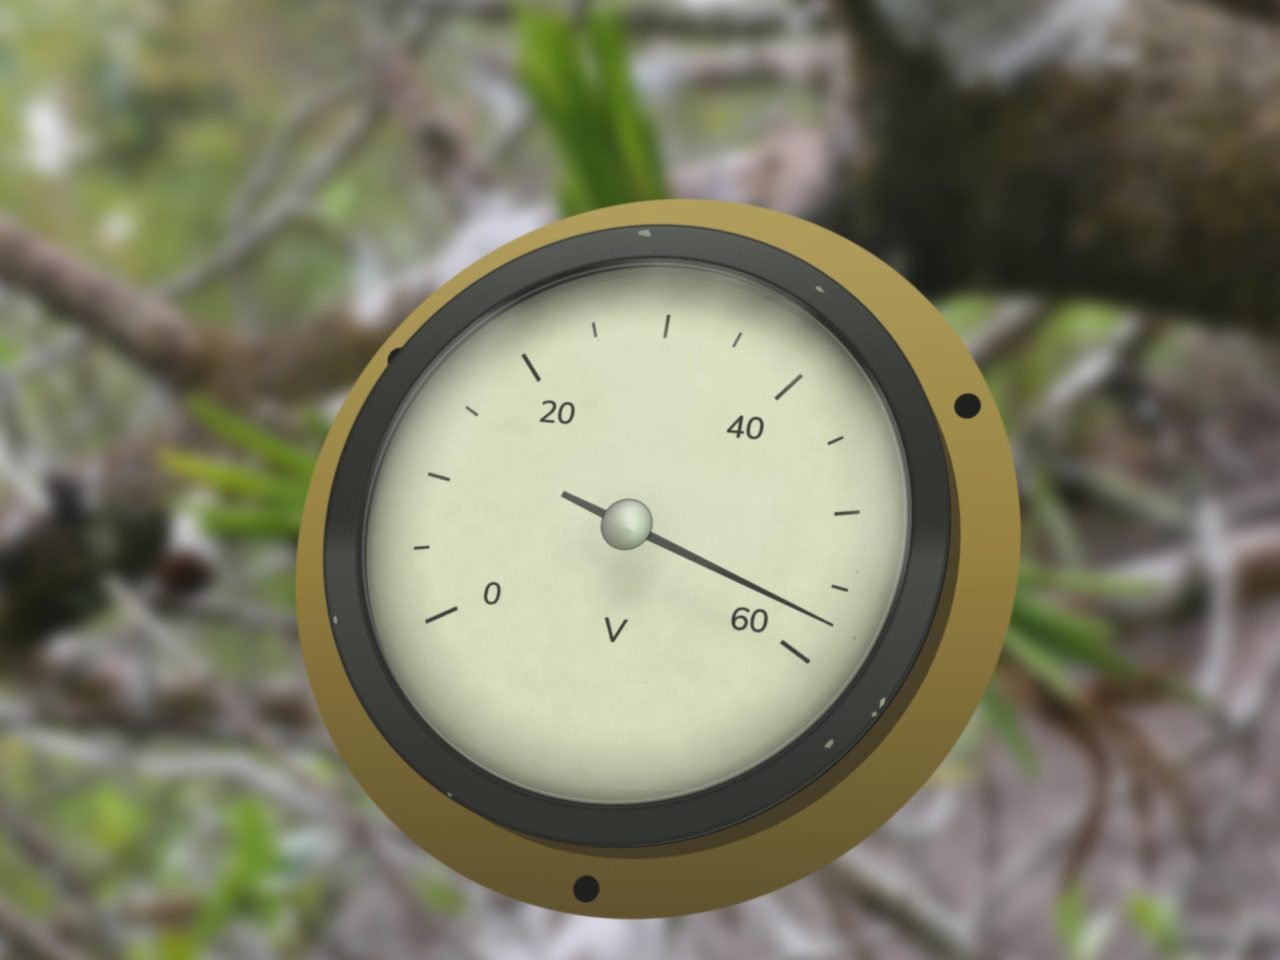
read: 57.5 V
